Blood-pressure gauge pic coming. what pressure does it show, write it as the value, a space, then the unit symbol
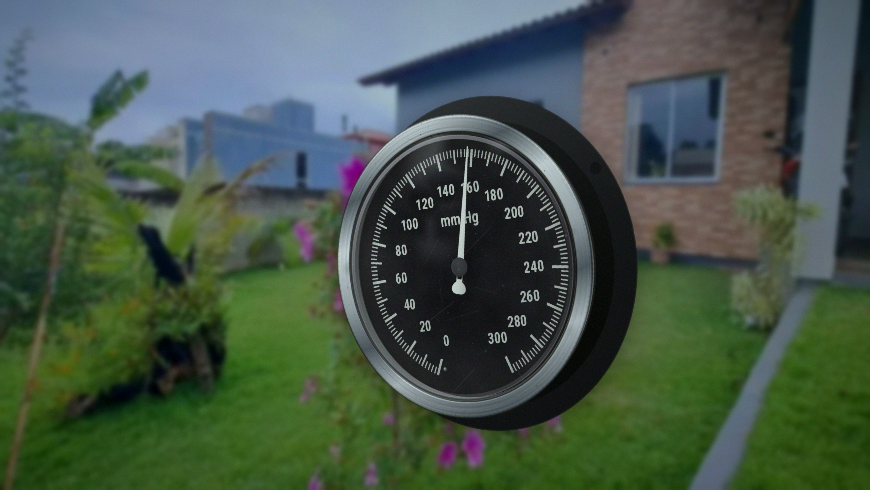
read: 160 mmHg
